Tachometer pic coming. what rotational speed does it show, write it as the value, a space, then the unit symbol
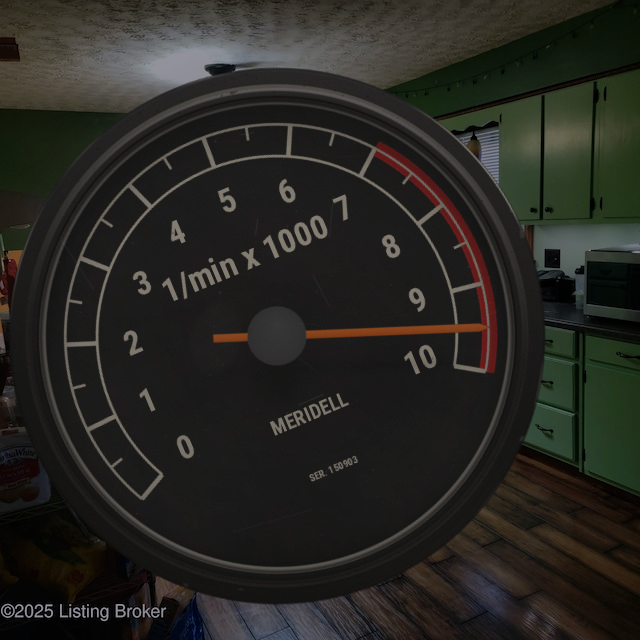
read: 9500 rpm
